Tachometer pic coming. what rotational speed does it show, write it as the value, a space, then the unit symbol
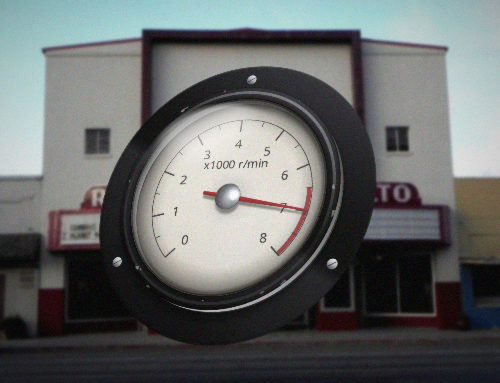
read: 7000 rpm
